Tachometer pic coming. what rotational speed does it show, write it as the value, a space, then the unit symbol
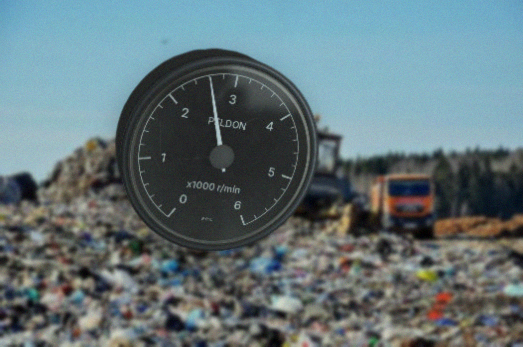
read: 2600 rpm
